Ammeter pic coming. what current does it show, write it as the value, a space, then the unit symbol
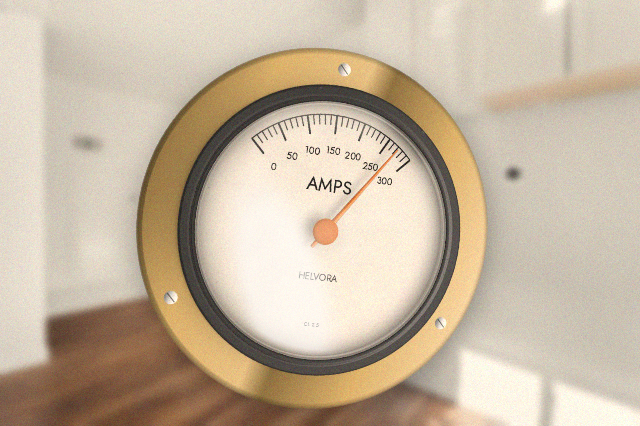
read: 270 A
